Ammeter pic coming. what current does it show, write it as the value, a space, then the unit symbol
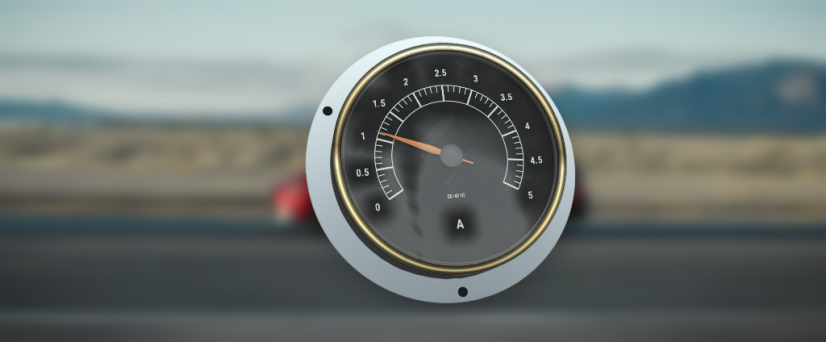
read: 1.1 A
